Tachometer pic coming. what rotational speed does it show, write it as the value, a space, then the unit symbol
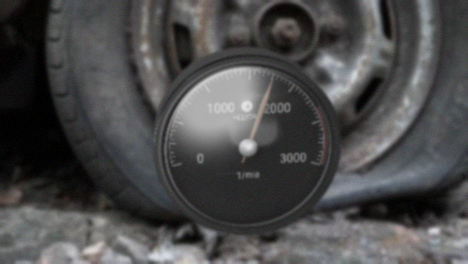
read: 1750 rpm
